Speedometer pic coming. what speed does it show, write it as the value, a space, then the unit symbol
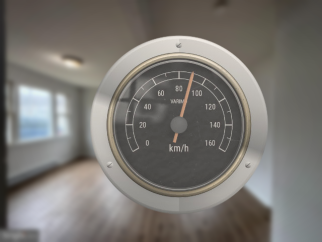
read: 90 km/h
